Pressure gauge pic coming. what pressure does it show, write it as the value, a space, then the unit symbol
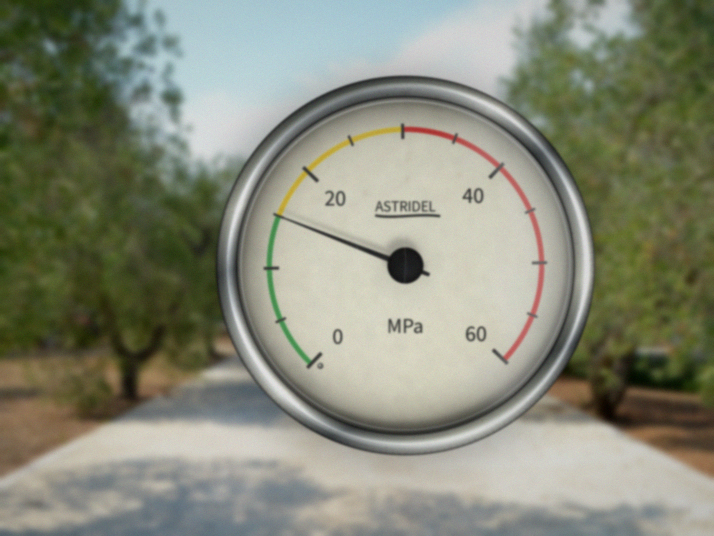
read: 15 MPa
